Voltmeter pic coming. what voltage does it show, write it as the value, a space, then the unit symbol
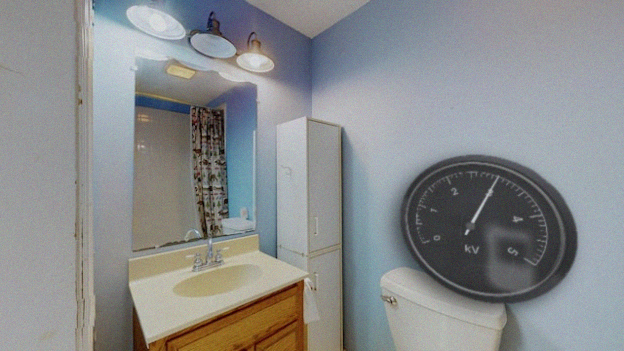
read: 3 kV
